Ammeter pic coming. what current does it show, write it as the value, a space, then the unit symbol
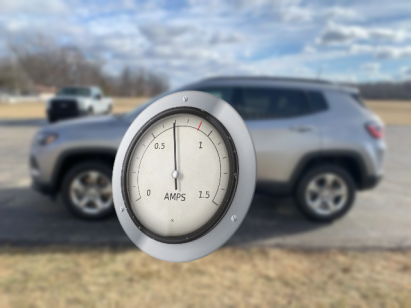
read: 0.7 A
